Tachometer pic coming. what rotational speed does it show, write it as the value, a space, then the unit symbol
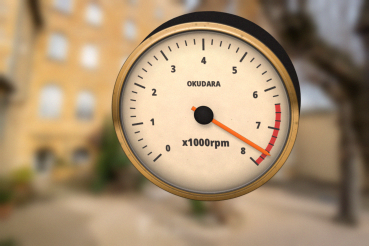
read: 7600 rpm
